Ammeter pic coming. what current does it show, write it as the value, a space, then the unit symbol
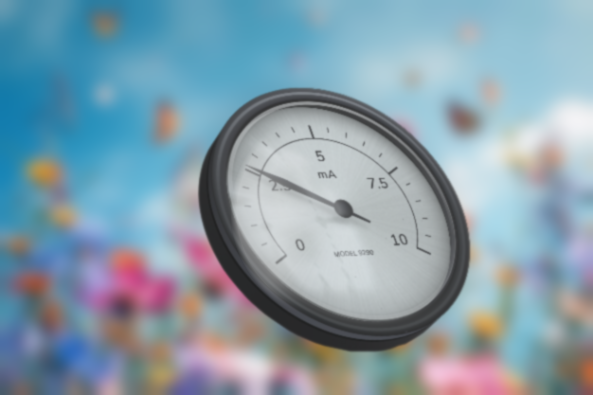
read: 2.5 mA
